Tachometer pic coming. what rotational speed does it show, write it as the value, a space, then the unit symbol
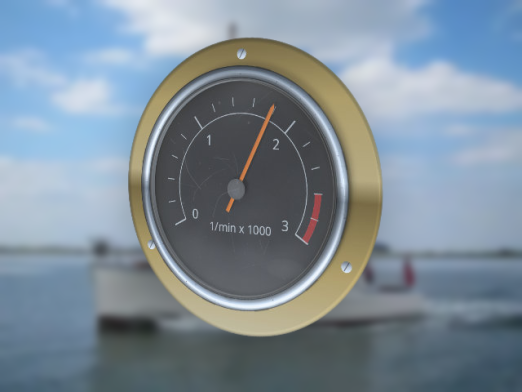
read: 1800 rpm
